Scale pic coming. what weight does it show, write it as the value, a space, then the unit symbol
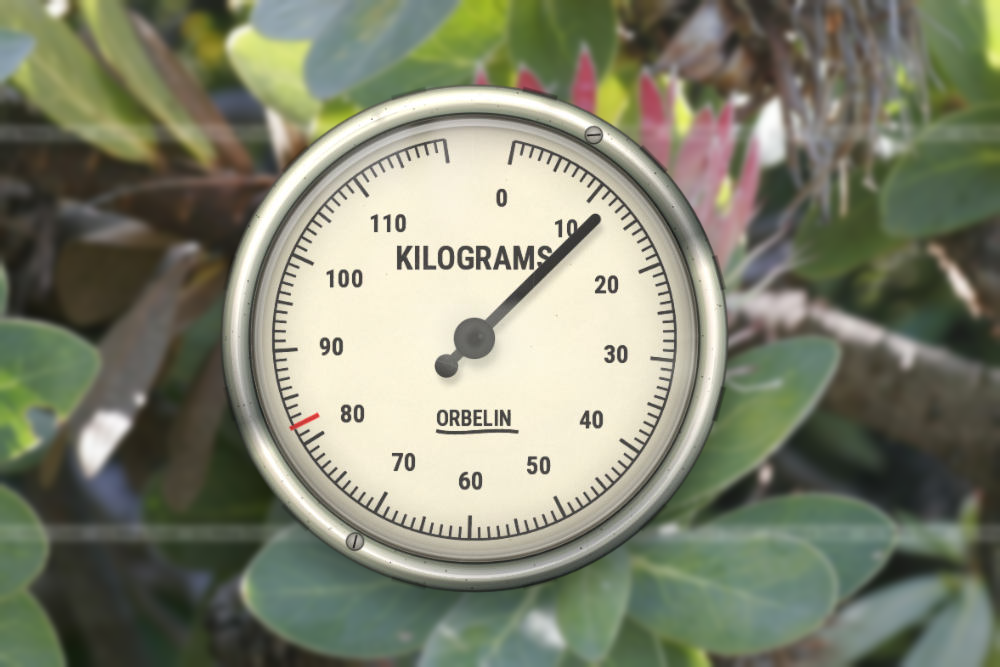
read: 12 kg
